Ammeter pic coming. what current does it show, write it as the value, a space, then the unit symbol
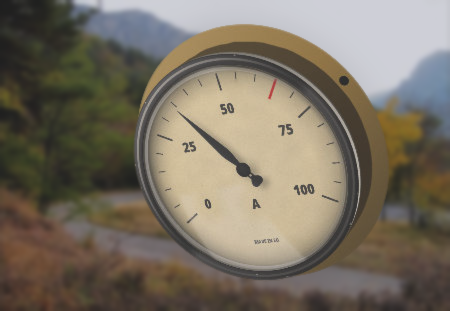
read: 35 A
